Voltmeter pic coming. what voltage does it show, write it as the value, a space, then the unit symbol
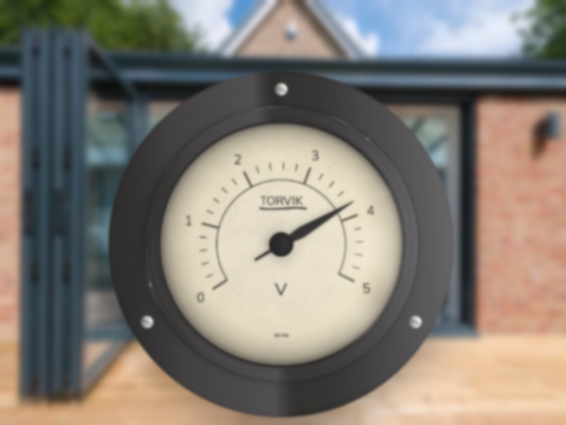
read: 3.8 V
